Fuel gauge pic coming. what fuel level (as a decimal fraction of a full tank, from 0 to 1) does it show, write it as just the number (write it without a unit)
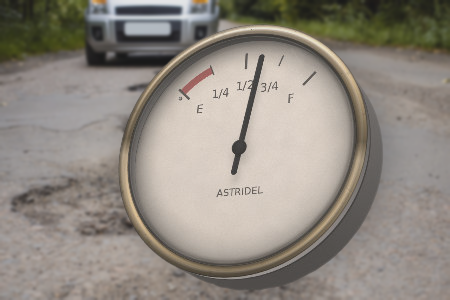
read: 0.625
